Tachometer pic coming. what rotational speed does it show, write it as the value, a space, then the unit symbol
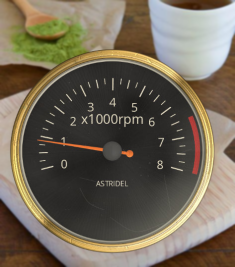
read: 875 rpm
